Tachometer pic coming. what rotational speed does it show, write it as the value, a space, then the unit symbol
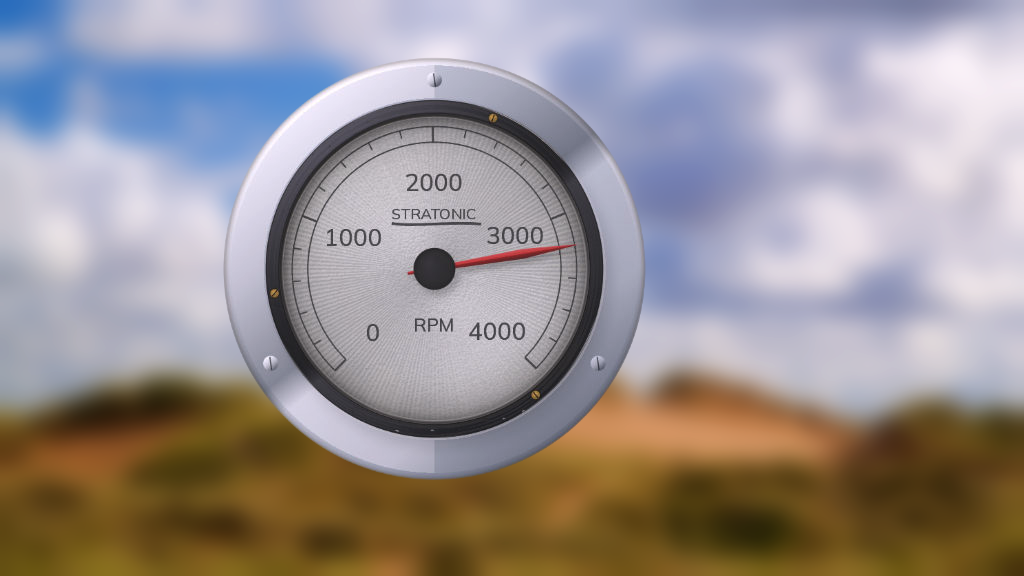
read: 3200 rpm
